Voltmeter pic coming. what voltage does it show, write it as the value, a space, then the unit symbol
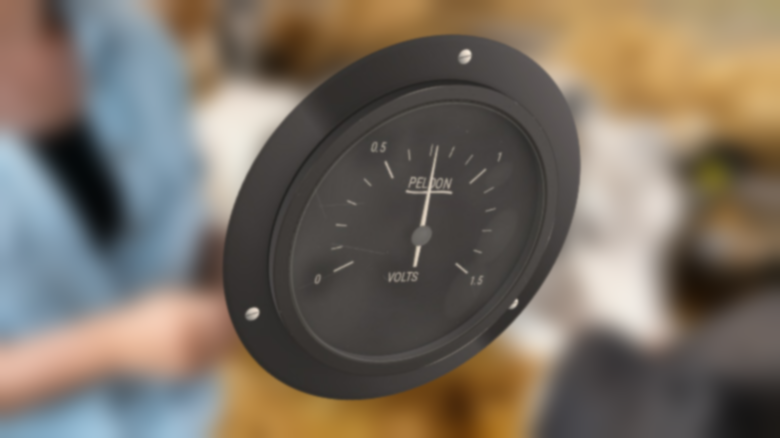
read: 0.7 V
